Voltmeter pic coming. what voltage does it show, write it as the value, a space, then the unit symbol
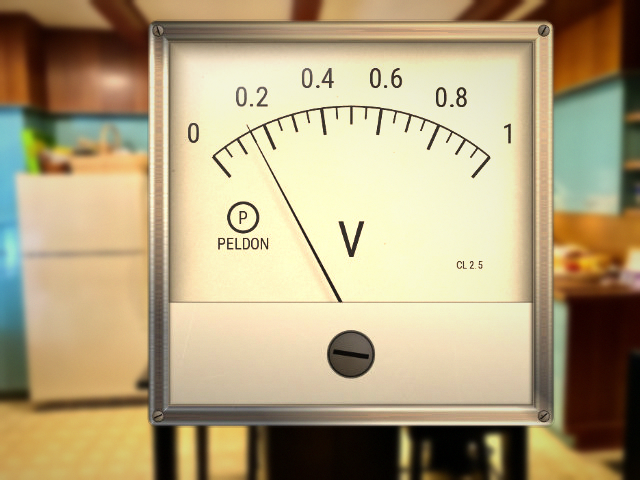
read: 0.15 V
